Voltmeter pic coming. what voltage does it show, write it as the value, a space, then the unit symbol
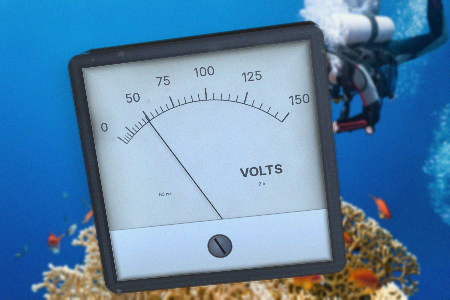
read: 50 V
